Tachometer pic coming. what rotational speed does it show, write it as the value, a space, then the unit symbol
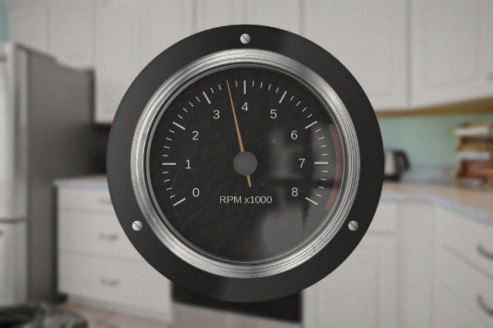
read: 3600 rpm
